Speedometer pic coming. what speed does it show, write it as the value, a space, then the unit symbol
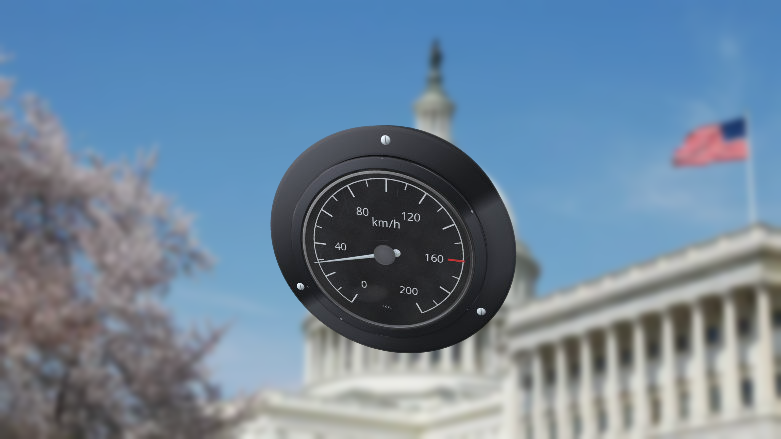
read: 30 km/h
